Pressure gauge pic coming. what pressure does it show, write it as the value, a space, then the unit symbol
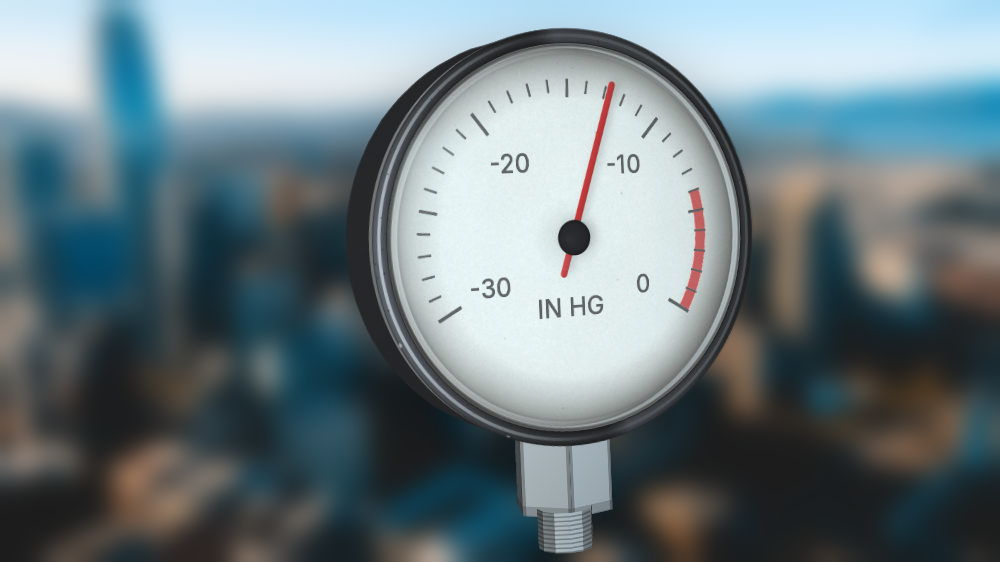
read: -13 inHg
